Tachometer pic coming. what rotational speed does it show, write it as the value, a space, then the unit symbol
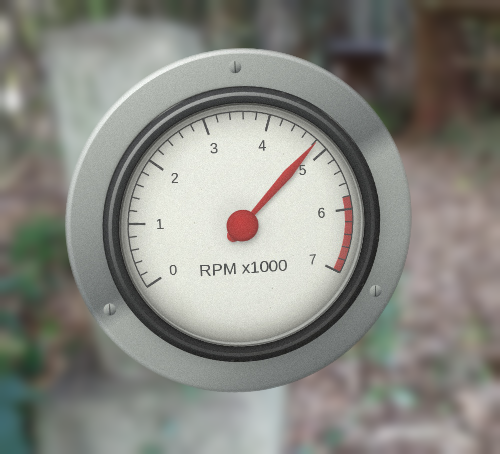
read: 4800 rpm
